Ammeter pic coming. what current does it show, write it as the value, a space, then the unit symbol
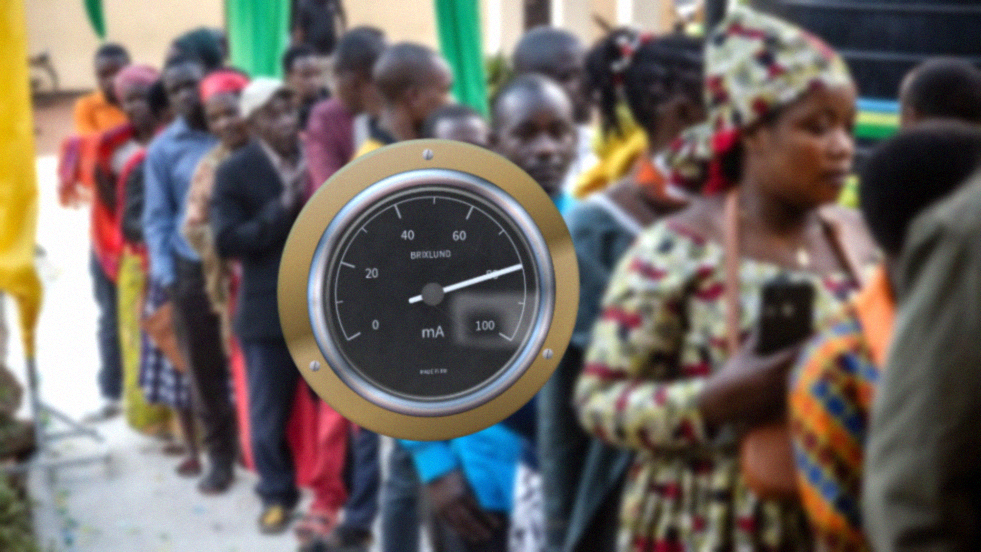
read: 80 mA
